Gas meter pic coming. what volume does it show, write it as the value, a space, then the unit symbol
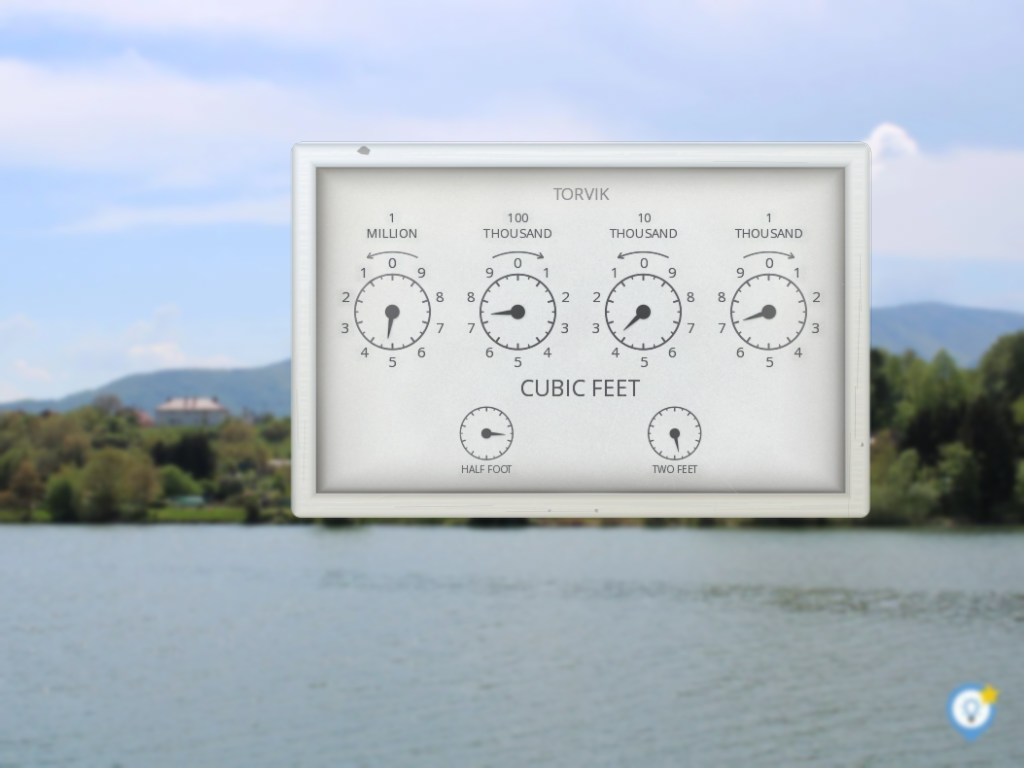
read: 473700 ft³
